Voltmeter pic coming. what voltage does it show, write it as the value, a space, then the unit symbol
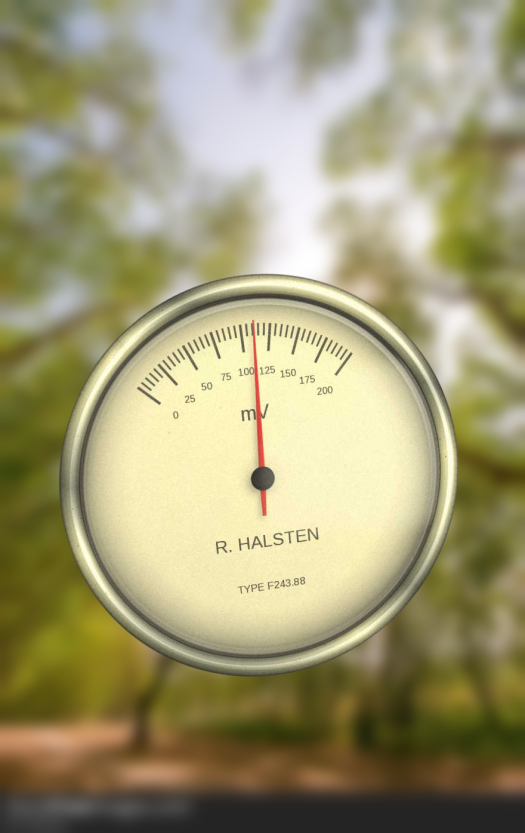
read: 110 mV
